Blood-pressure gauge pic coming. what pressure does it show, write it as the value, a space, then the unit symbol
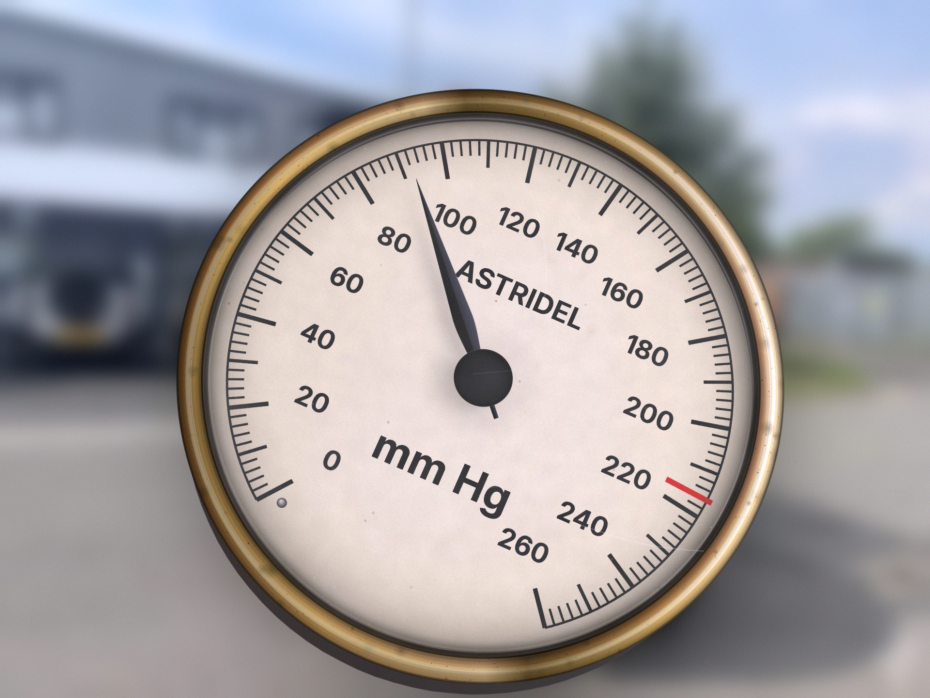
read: 92 mmHg
